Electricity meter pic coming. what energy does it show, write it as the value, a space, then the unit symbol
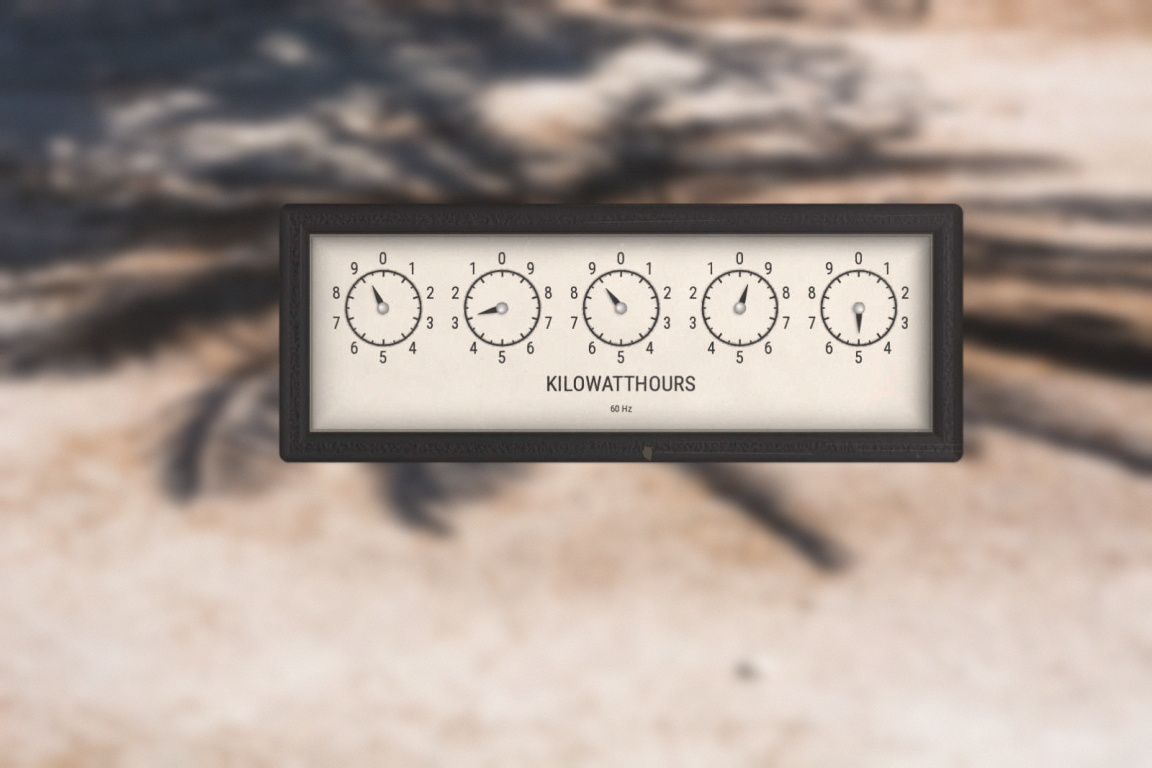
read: 92895 kWh
